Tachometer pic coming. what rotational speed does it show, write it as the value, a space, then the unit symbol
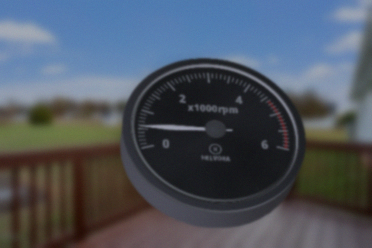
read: 500 rpm
